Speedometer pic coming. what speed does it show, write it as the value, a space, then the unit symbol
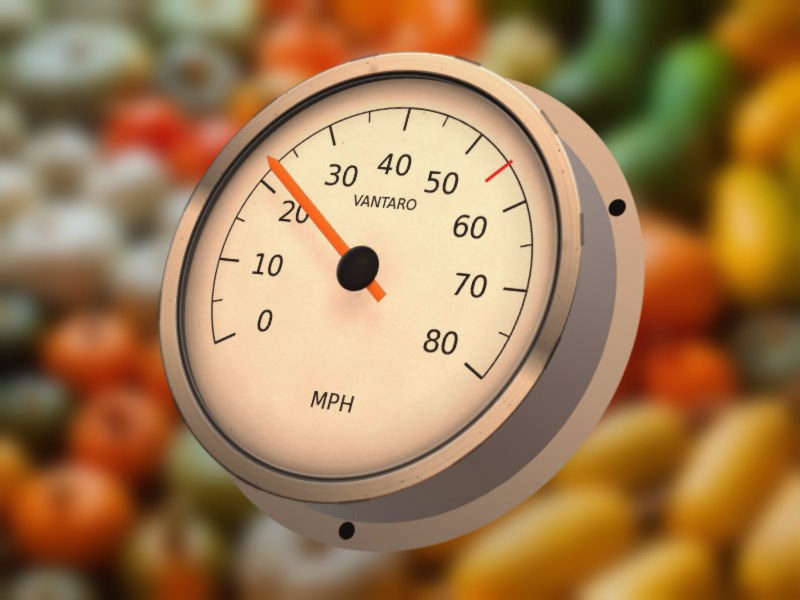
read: 22.5 mph
